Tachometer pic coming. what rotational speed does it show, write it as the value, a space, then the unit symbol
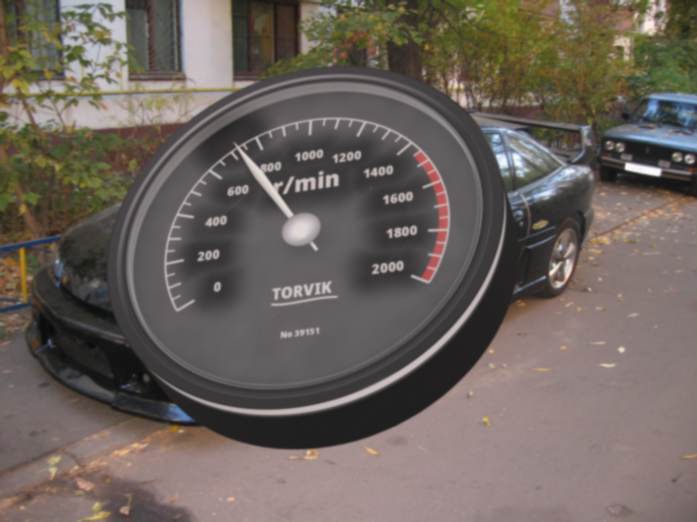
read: 725 rpm
